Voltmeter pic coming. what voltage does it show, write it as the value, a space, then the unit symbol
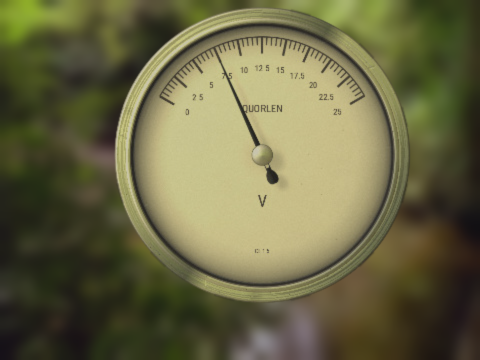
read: 7.5 V
